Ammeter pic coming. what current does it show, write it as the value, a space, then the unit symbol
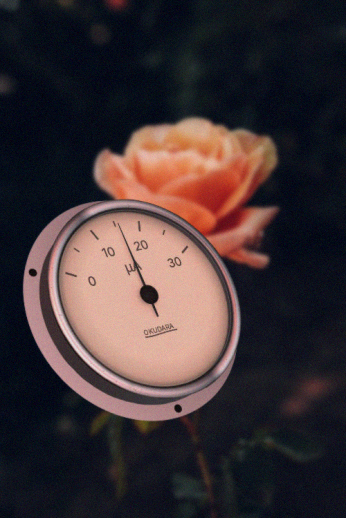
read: 15 µA
